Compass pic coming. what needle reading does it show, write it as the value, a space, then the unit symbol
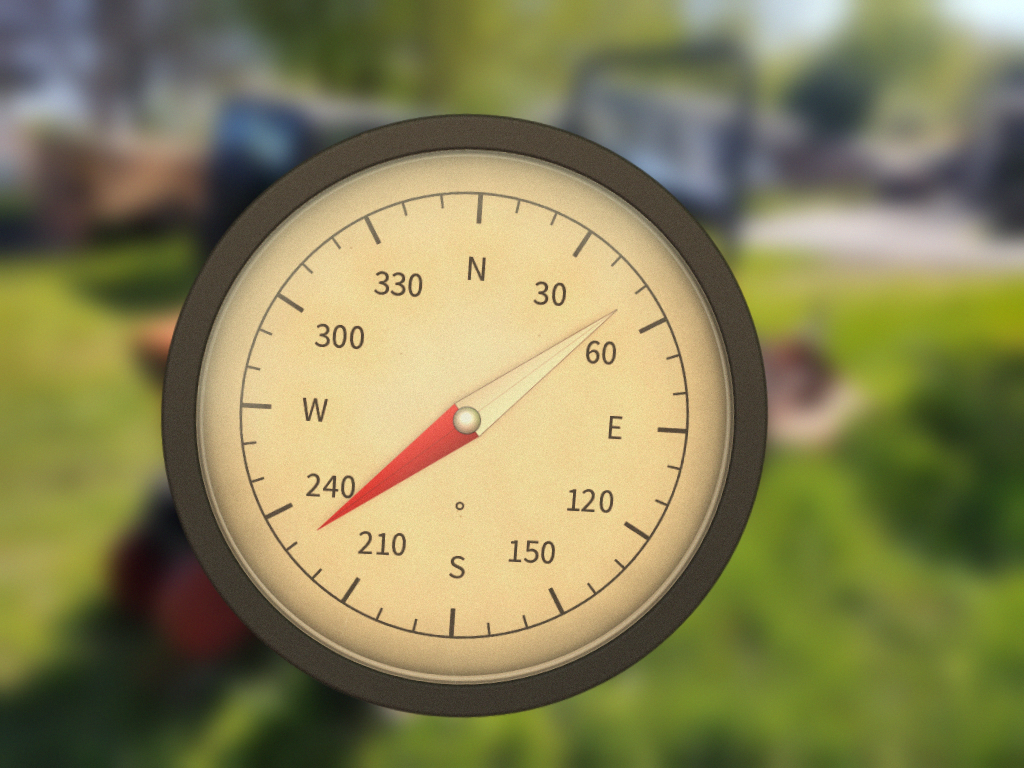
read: 230 °
